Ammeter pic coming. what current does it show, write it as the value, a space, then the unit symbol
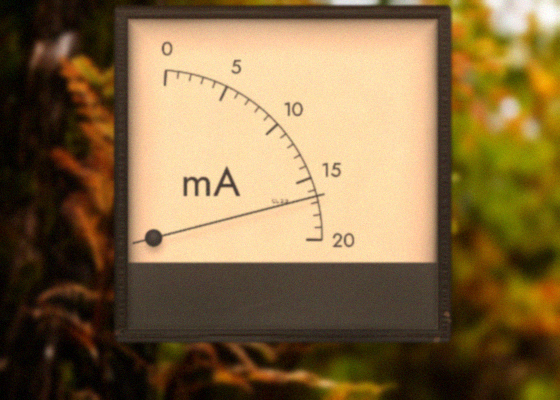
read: 16.5 mA
